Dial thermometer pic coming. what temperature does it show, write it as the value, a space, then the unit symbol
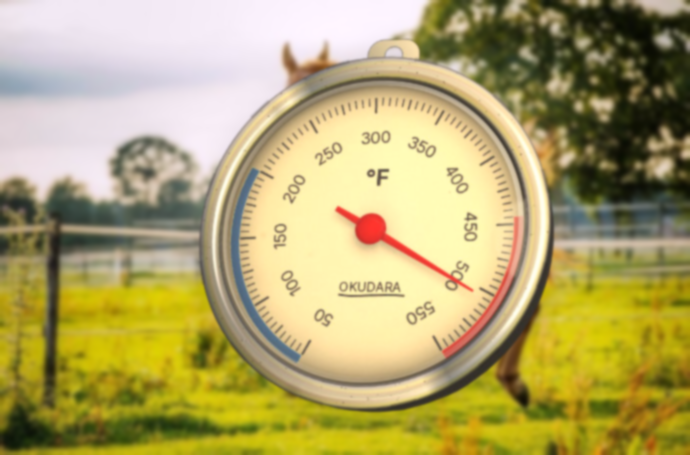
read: 505 °F
